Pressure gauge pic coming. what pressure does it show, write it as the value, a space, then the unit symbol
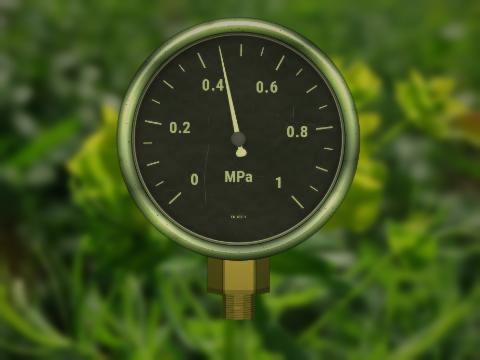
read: 0.45 MPa
